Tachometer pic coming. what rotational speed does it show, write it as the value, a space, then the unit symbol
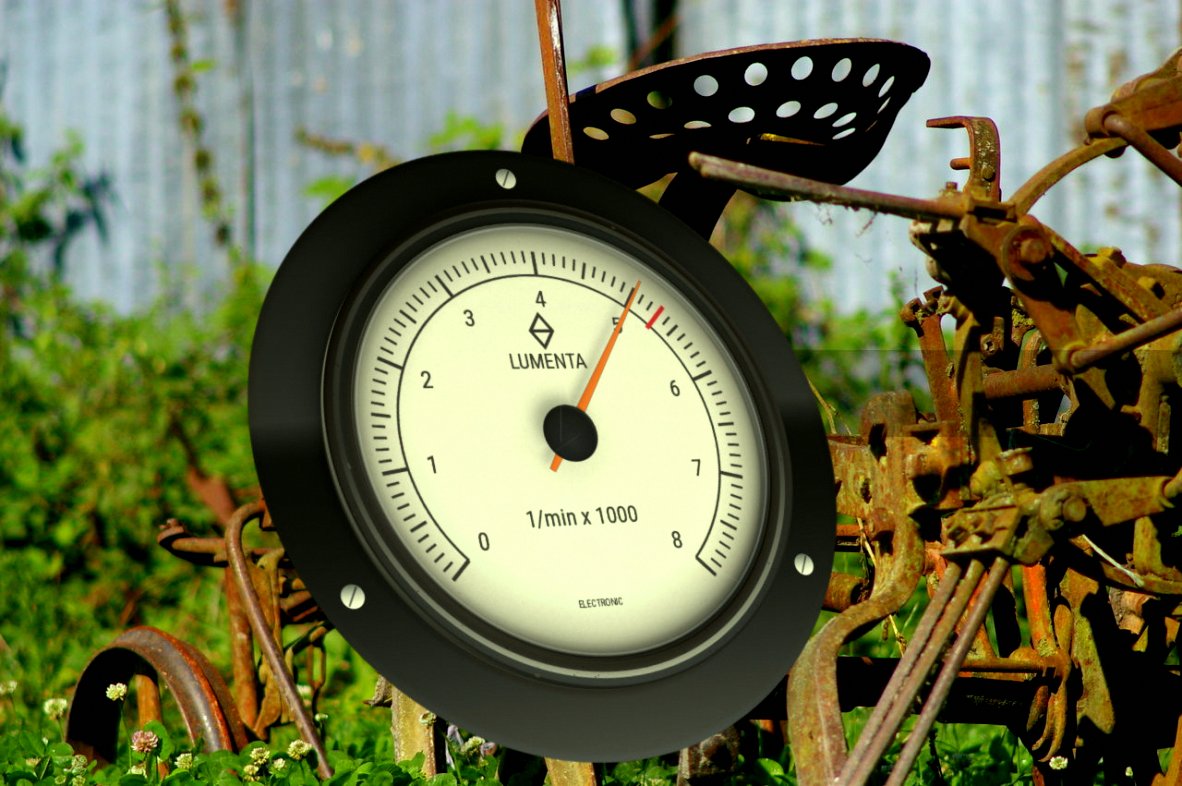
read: 5000 rpm
